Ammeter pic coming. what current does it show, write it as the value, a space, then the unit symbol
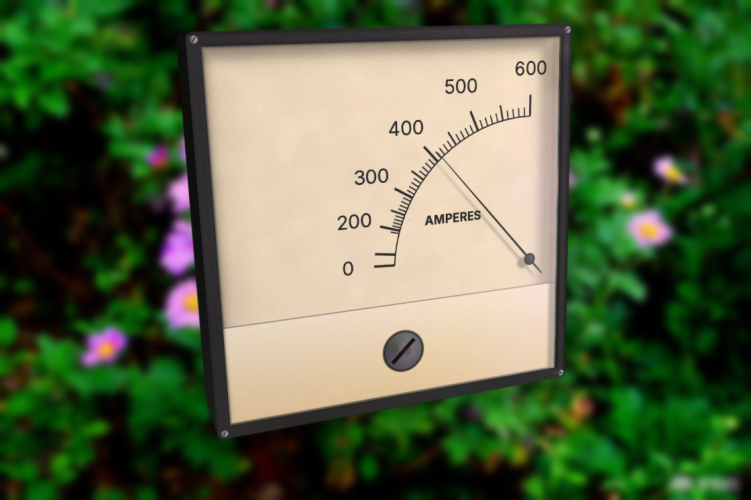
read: 410 A
